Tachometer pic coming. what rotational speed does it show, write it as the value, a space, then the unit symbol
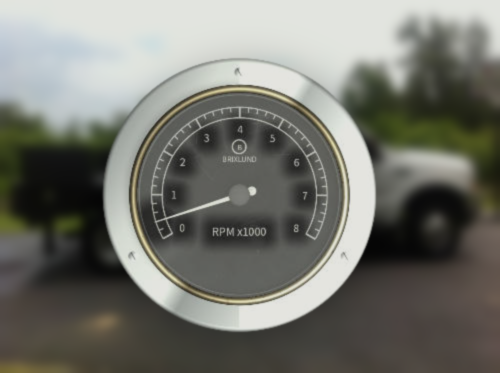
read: 400 rpm
